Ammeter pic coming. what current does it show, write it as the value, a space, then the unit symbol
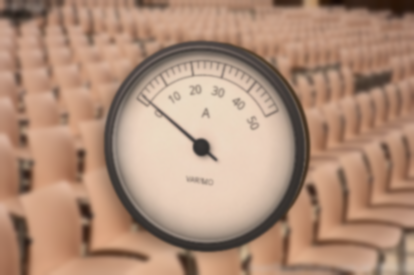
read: 2 A
